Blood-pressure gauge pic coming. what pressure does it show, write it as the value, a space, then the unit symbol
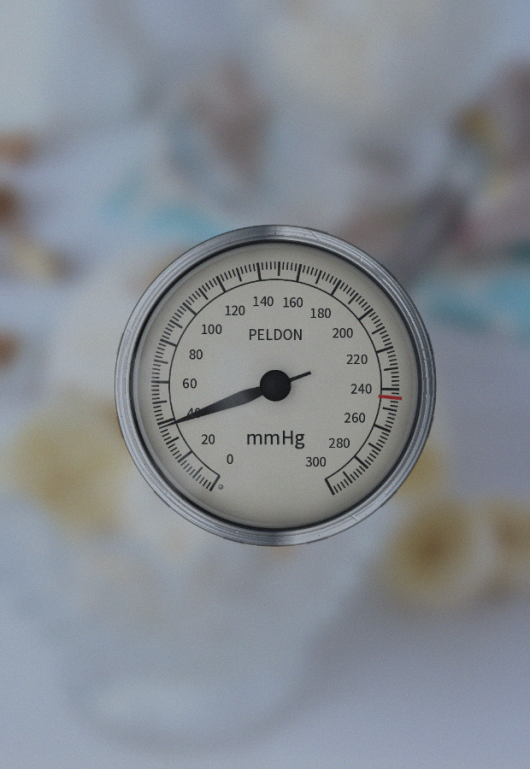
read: 38 mmHg
